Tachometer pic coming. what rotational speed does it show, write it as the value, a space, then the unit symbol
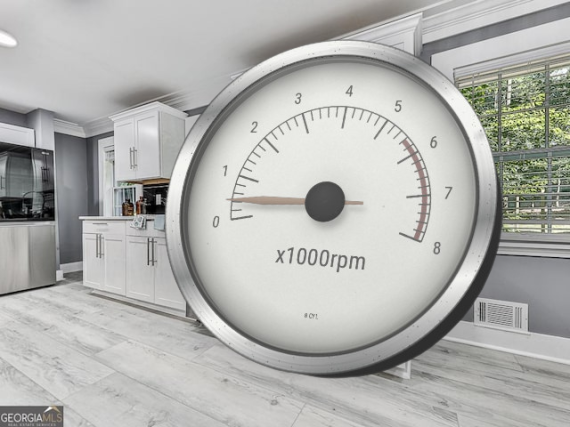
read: 400 rpm
